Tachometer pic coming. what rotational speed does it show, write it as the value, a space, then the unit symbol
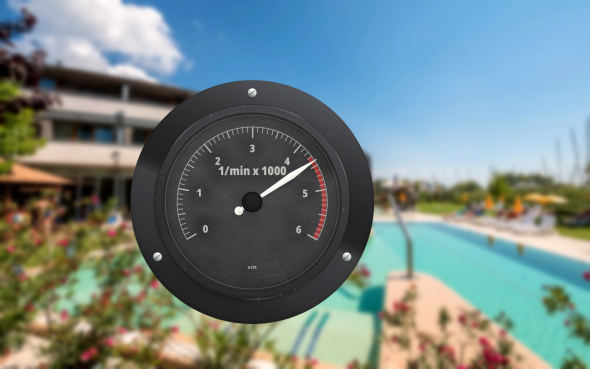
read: 4400 rpm
